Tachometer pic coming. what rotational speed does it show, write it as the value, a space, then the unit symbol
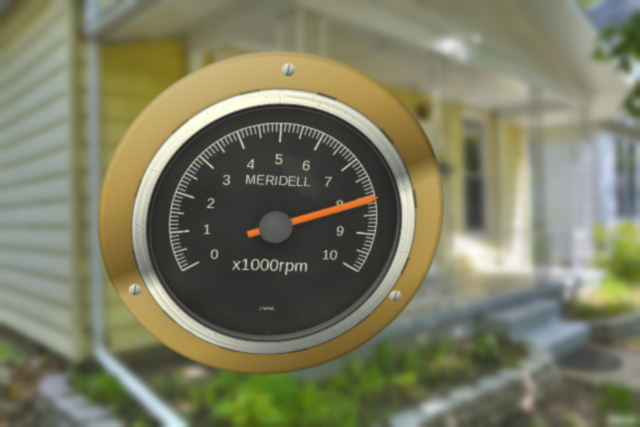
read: 8000 rpm
